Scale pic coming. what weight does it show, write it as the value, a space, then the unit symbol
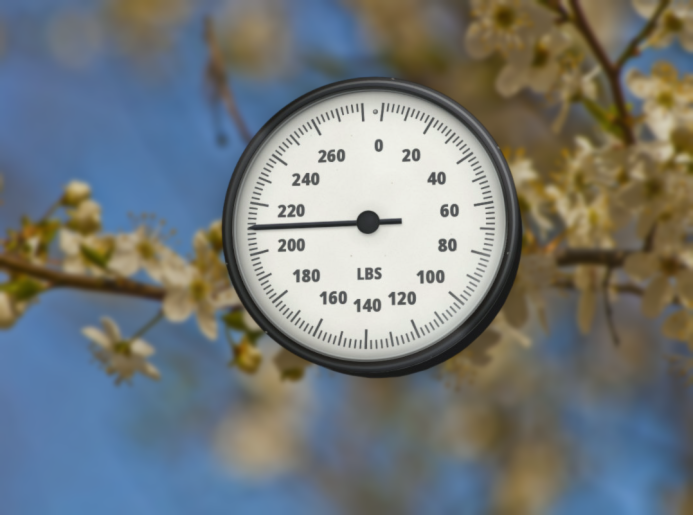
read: 210 lb
